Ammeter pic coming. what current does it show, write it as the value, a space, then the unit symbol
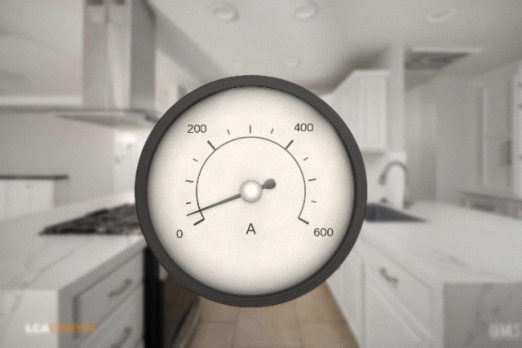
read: 25 A
